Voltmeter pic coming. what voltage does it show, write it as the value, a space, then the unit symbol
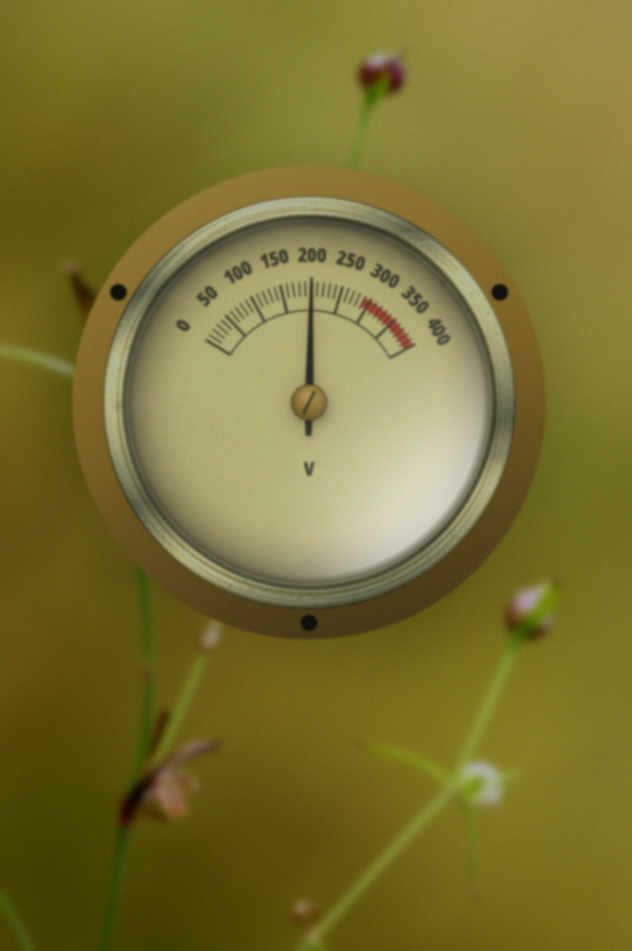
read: 200 V
